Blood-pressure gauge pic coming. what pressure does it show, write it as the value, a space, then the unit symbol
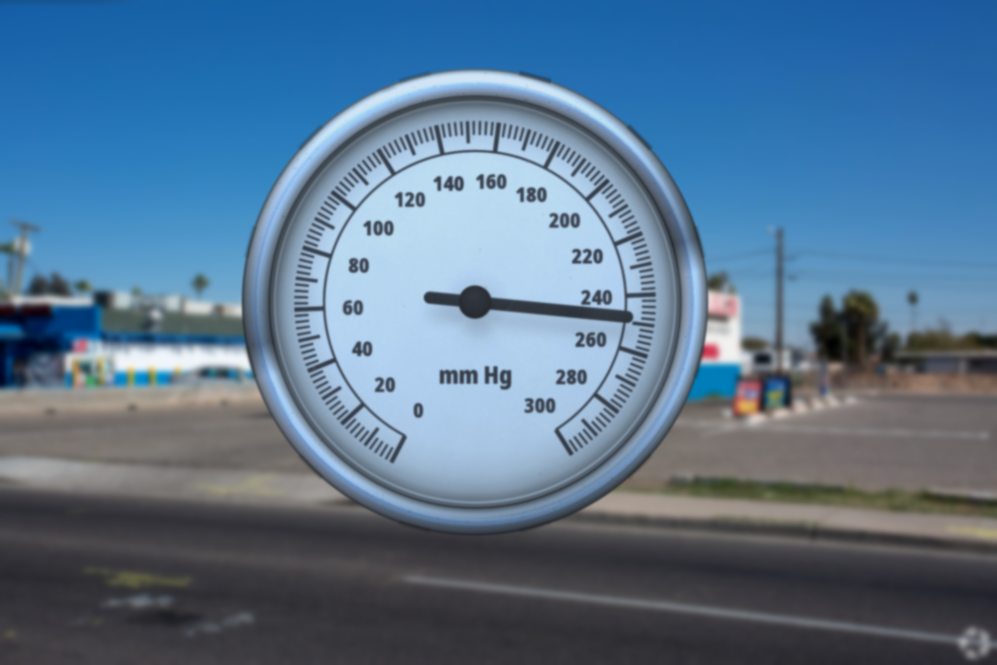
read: 248 mmHg
